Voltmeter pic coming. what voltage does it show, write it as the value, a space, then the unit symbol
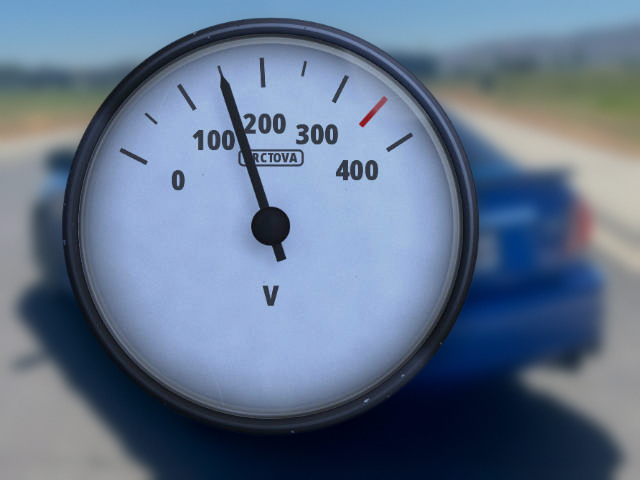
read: 150 V
